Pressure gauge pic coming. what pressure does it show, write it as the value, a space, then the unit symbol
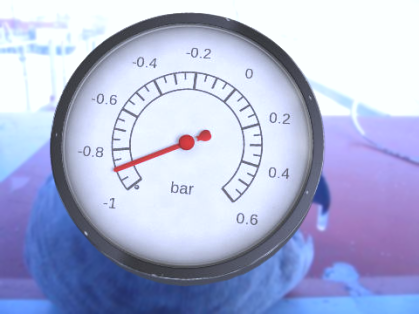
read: -0.9 bar
